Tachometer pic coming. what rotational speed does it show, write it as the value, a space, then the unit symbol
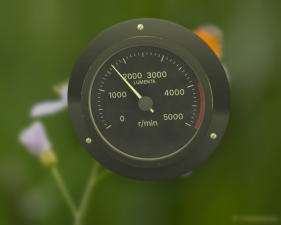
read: 1700 rpm
